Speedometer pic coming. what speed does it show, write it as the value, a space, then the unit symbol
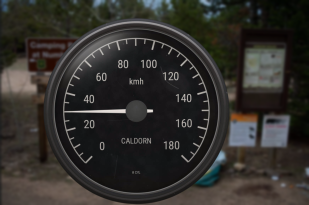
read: 30 km/h
